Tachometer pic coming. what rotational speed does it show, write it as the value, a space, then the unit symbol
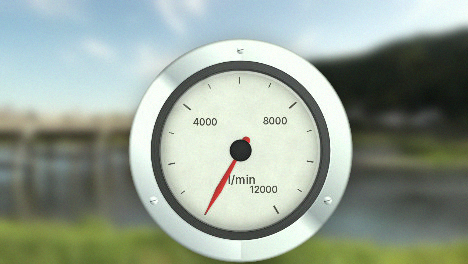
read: 0 rpm
